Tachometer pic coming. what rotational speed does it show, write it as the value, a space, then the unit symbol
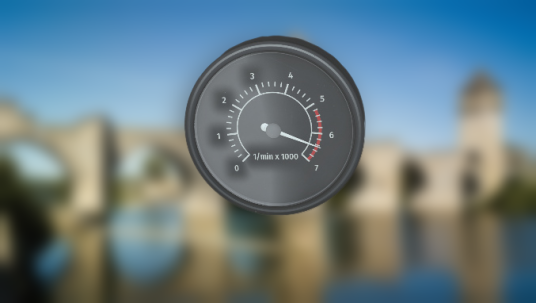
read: 6400 rpm
